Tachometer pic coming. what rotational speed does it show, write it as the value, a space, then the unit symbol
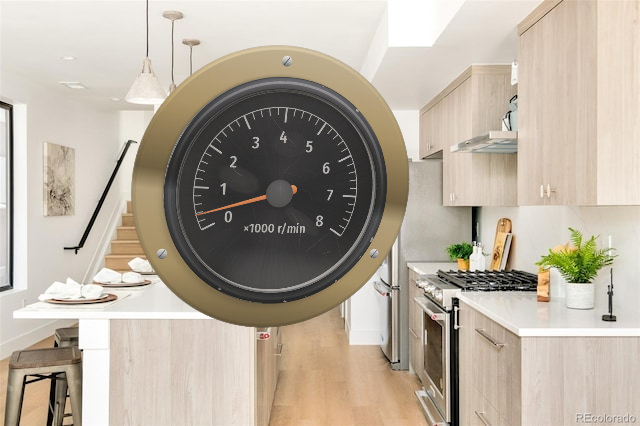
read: 400 rpm
